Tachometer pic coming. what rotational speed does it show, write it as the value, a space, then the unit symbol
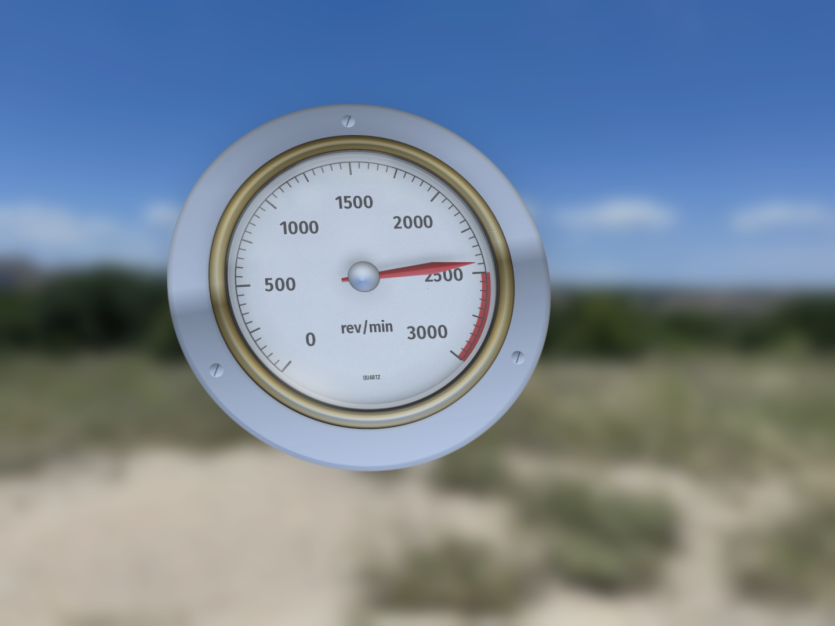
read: 2450 rpm
